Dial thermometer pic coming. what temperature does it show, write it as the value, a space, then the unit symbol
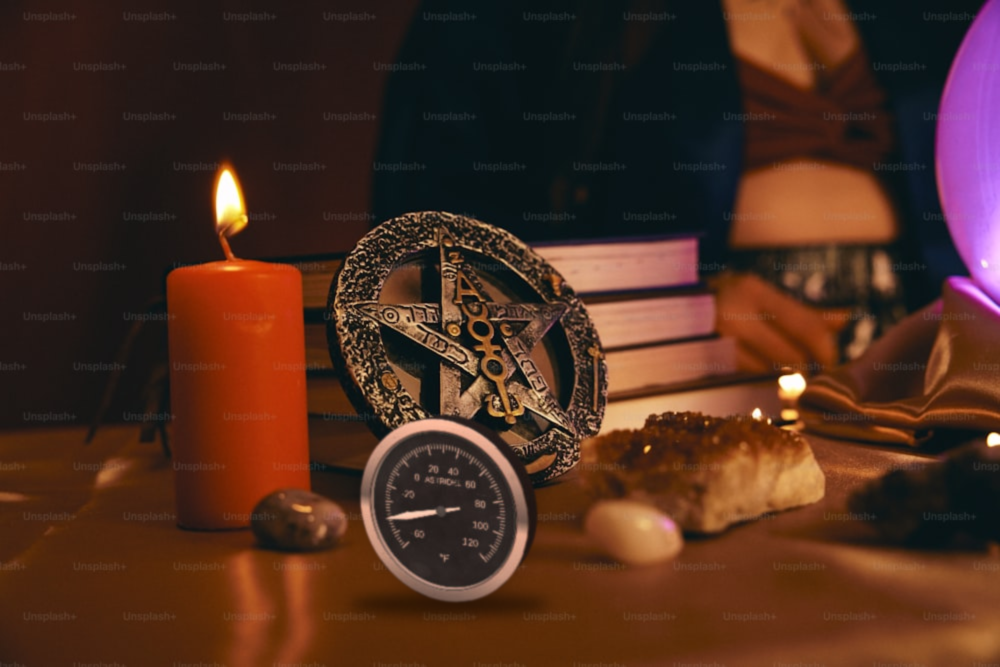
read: -40 °F
